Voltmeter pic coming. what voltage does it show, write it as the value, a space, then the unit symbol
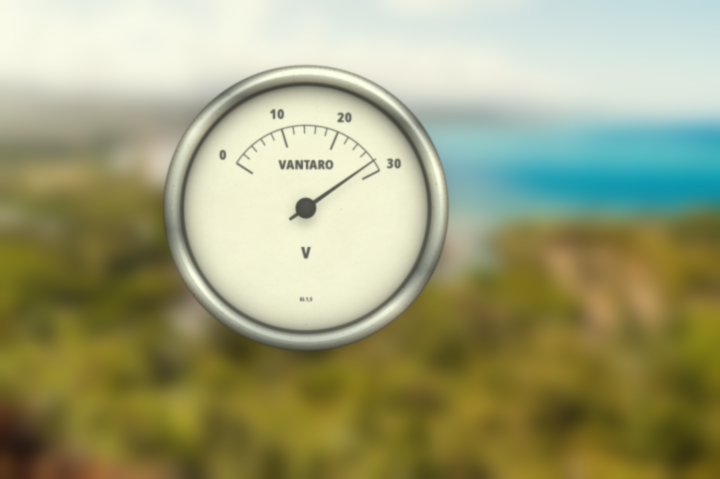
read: 28 V
